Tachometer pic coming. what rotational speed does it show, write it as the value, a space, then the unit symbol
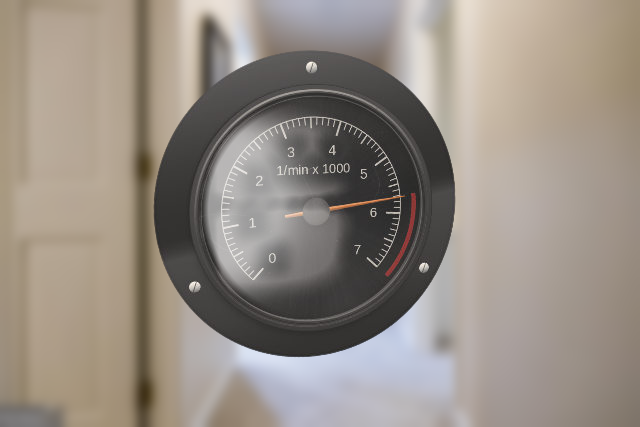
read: 5700 rpm
